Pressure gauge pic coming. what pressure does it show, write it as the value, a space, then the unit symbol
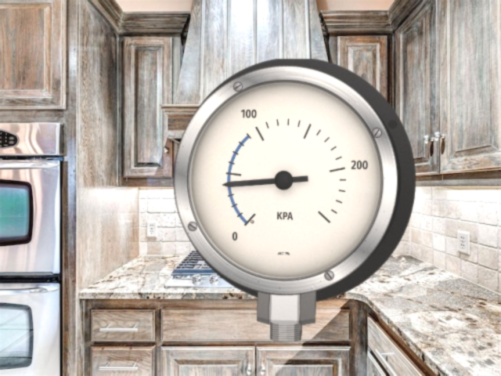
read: 40 kPa
